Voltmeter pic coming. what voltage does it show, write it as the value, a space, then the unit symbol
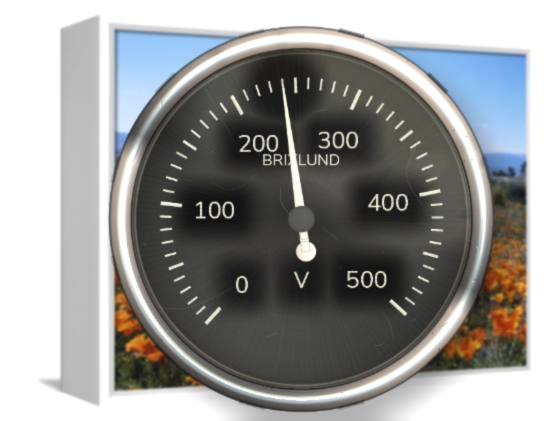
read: 240 V
